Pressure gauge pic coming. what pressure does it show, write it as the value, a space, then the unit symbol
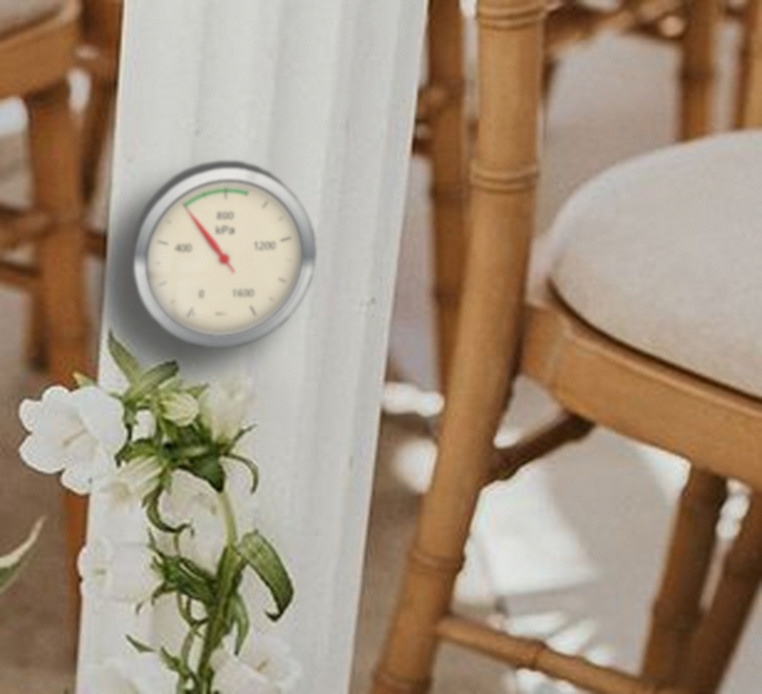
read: 600 kPa
